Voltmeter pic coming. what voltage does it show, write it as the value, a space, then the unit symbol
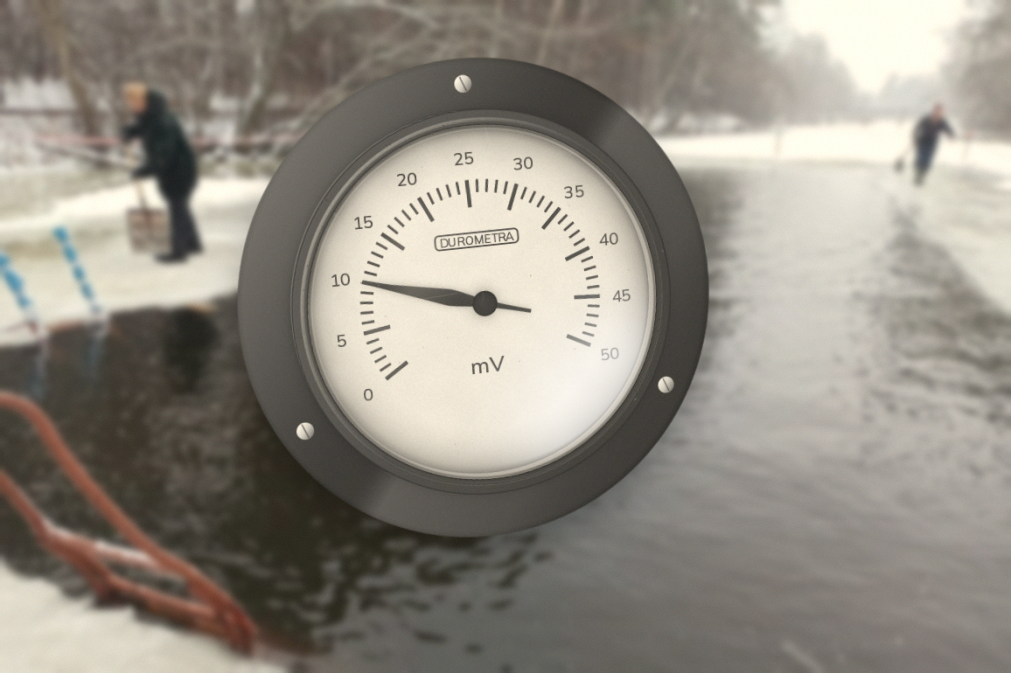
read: 10 mV
